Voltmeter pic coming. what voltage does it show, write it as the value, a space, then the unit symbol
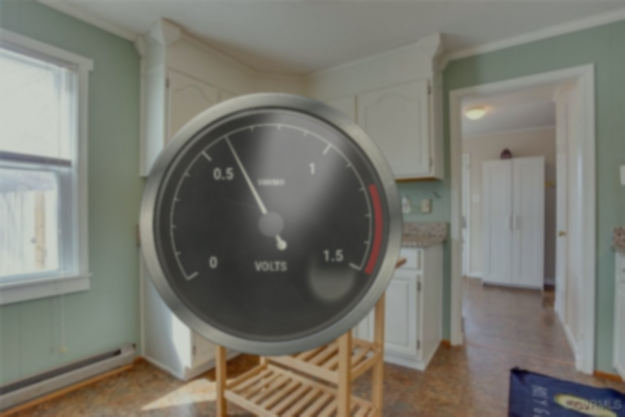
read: 0.6 V
